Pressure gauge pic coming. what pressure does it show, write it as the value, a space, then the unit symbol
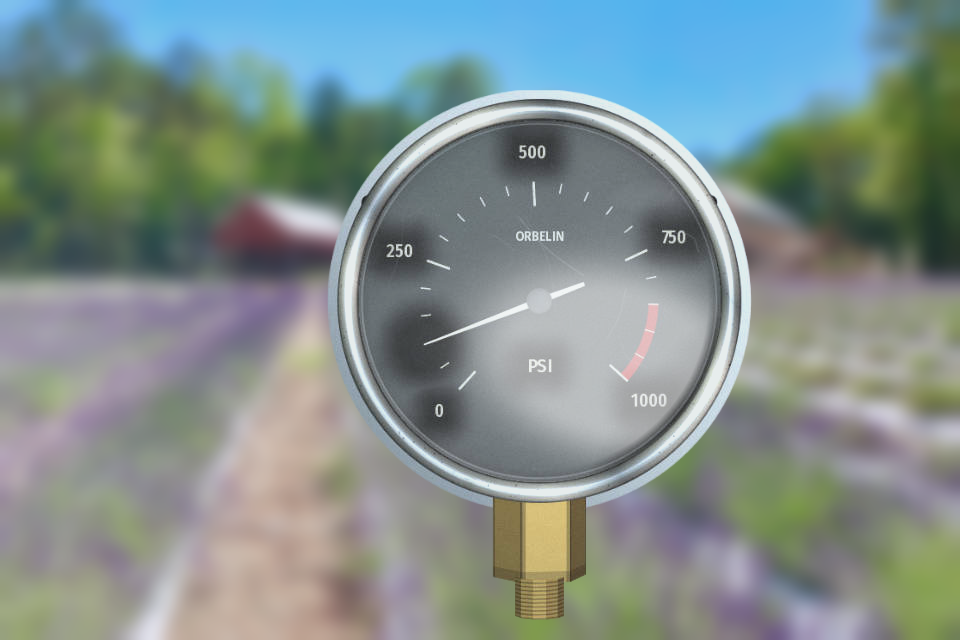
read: 100 psi
